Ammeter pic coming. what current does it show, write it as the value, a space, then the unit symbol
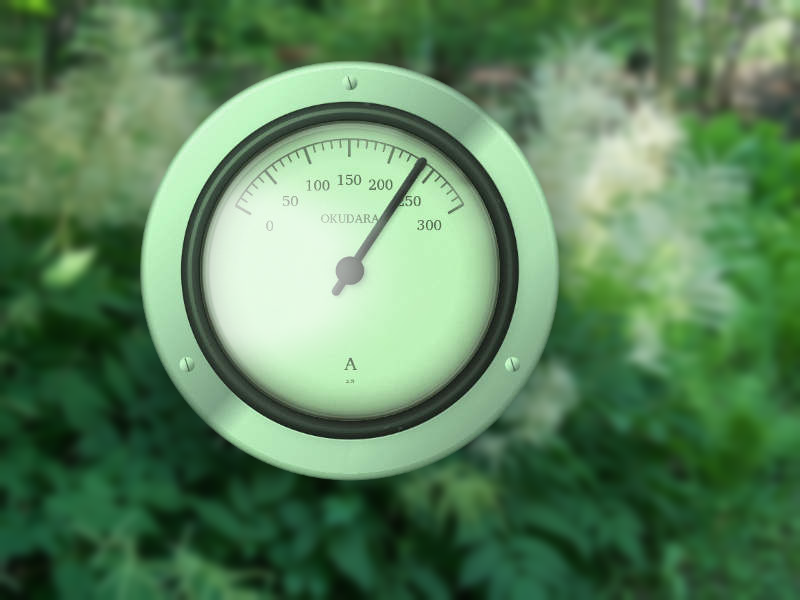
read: 235 A
